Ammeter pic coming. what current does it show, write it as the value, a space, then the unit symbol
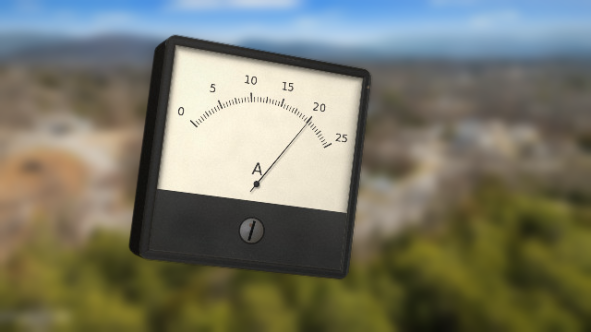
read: 20 A
